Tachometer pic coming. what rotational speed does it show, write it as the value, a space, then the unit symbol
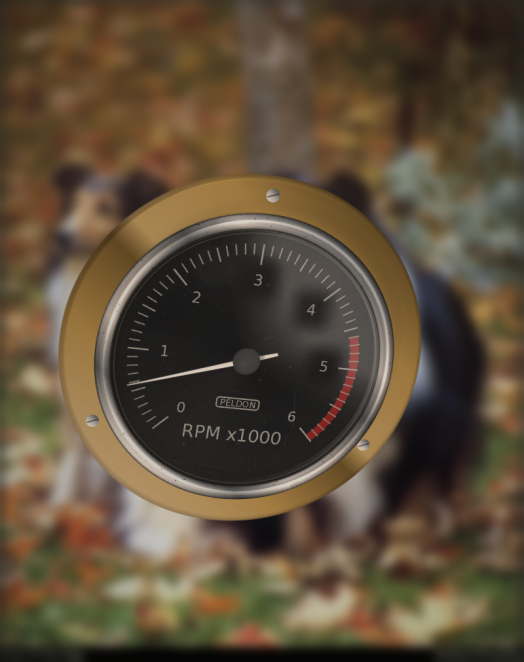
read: 600 rpm
